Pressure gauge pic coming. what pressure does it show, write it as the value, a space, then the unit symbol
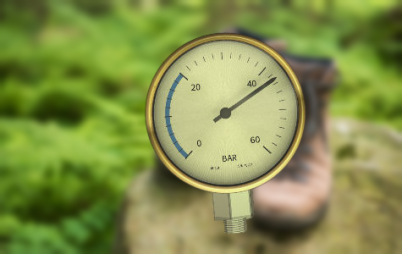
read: 43 bar
